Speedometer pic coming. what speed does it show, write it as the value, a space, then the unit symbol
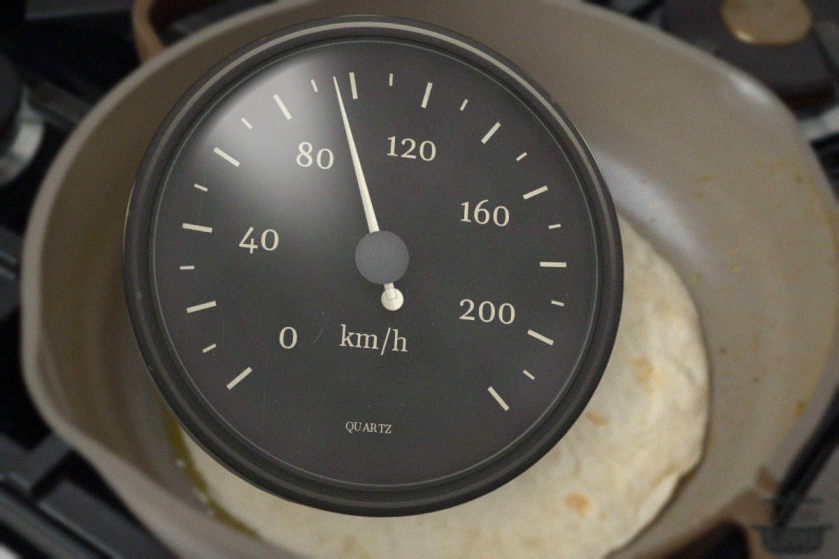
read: 95 km/h
